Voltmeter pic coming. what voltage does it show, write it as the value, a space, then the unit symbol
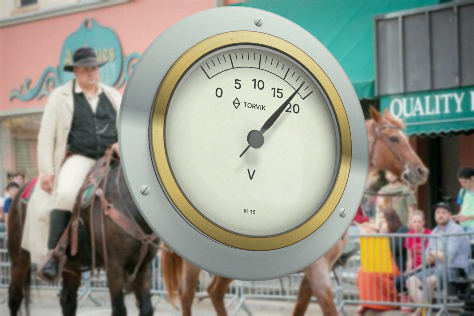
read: 18 V
